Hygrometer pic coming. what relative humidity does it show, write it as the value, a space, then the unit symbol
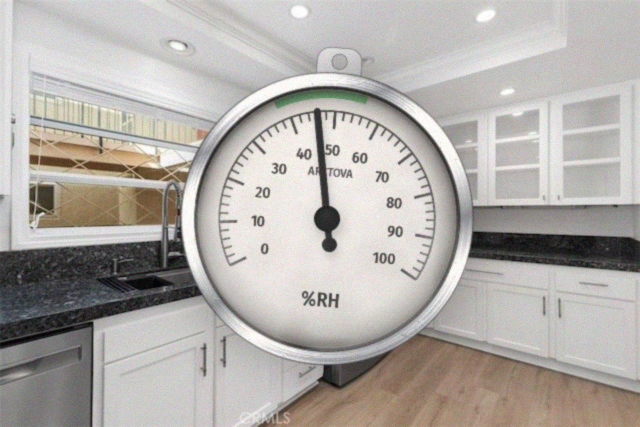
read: 46 %
